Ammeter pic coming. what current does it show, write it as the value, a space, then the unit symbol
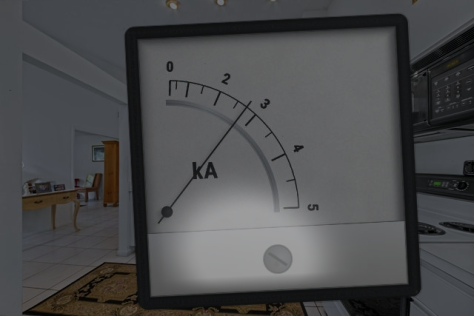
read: 2.75 kA
